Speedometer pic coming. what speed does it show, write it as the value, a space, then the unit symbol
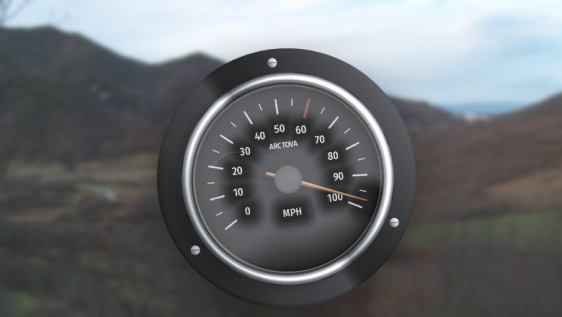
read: 97.5 mph
